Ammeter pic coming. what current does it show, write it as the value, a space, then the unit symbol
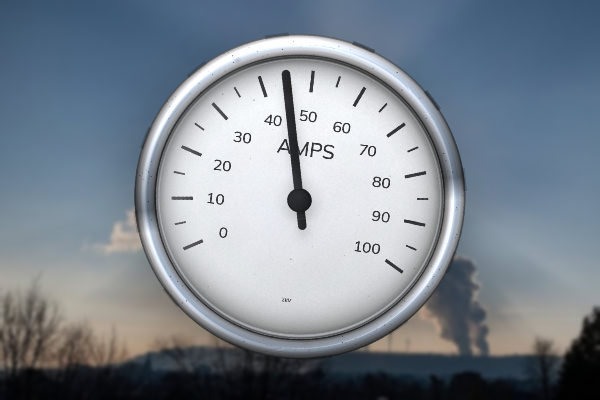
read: 45 A
